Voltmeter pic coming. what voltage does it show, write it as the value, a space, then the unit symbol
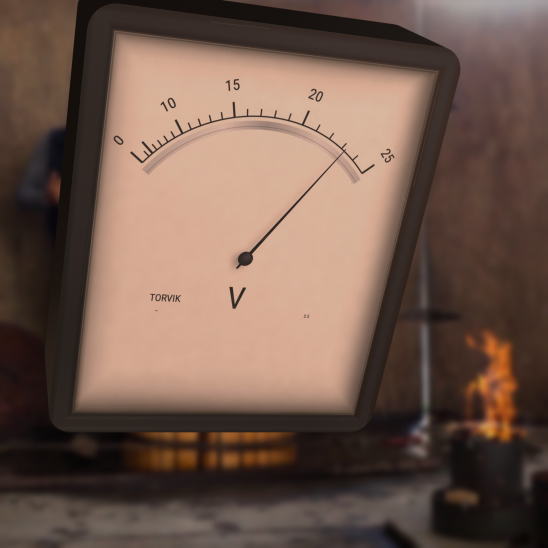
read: 23 V
